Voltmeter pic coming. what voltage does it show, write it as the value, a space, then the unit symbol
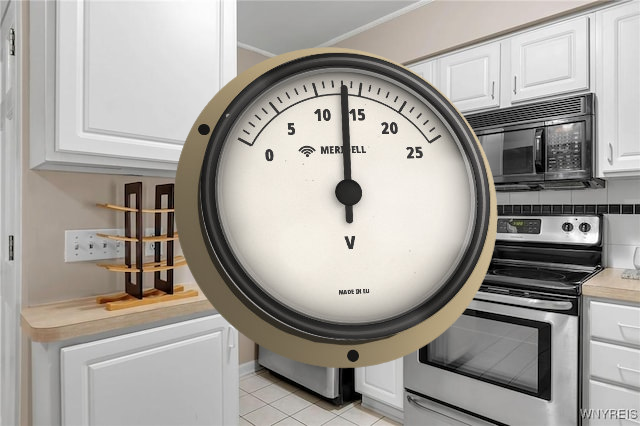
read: 13 V
